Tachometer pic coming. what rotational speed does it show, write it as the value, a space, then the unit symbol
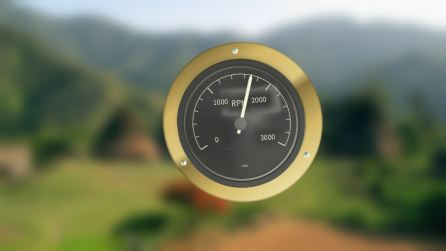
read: 1700 rpm
